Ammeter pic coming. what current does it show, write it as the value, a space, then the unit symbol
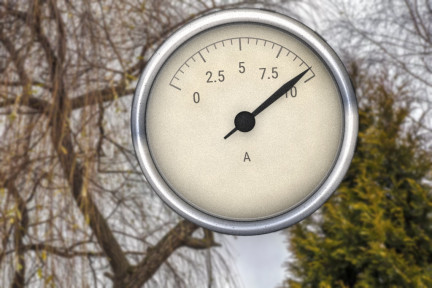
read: 9.5 A
